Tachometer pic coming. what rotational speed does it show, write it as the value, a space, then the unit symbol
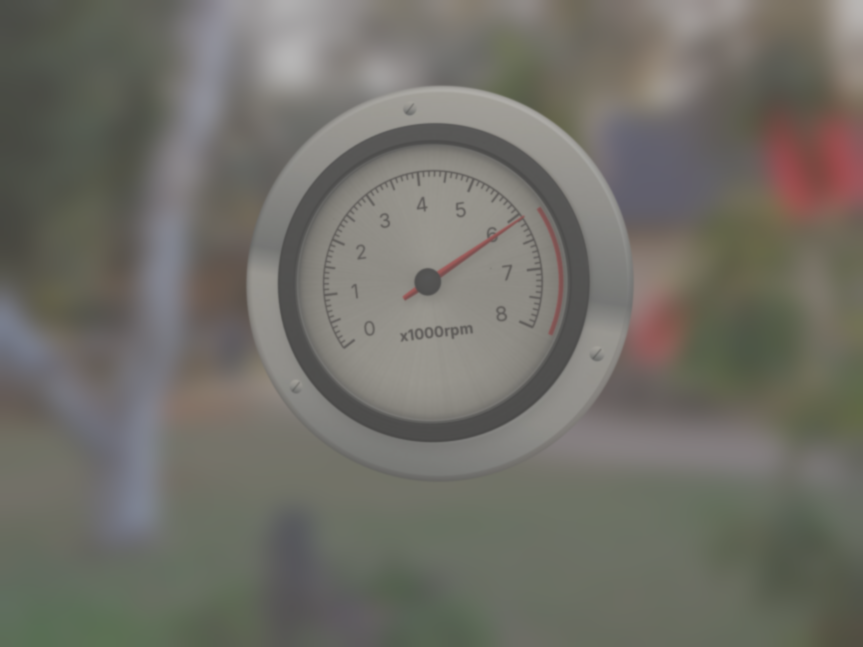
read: 6100 rpm
